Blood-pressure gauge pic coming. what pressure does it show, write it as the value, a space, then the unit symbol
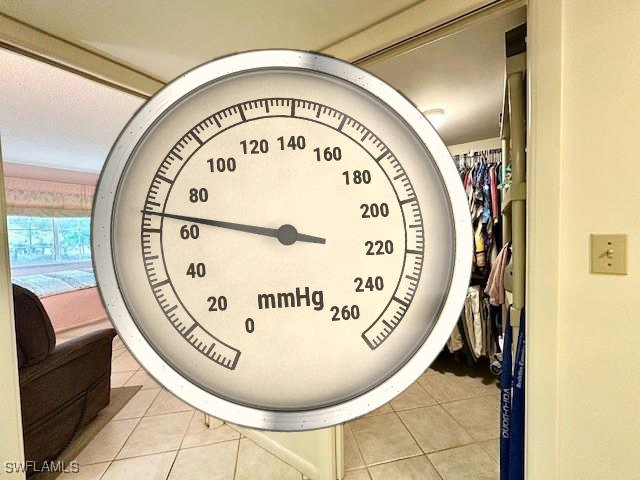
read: 66 mmHg
